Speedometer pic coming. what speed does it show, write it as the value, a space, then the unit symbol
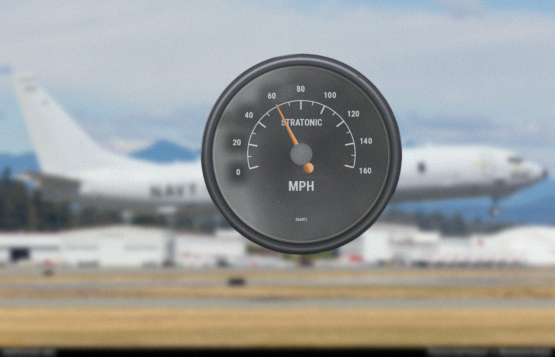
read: 60 mph
